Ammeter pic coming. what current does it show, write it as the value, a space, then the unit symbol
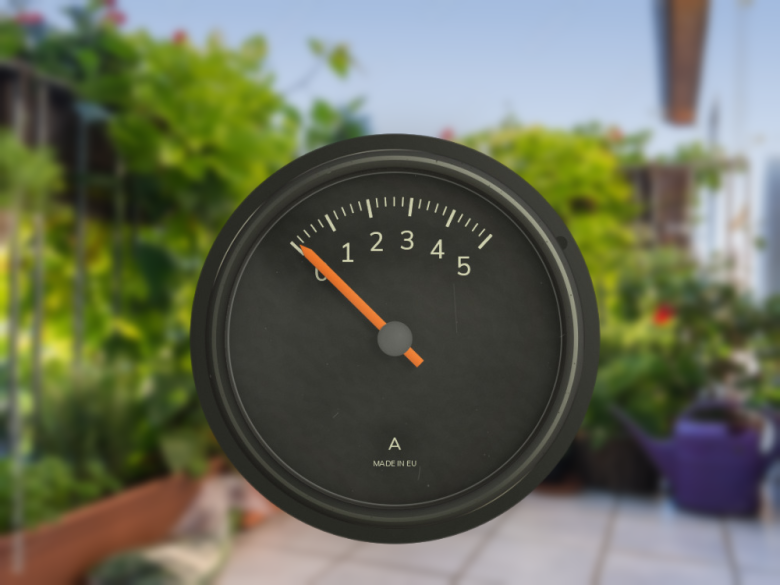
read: 0.1 A
